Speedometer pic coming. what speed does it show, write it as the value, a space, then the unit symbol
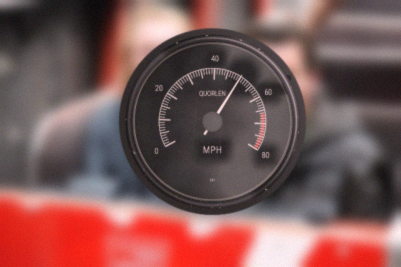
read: 50 mph
